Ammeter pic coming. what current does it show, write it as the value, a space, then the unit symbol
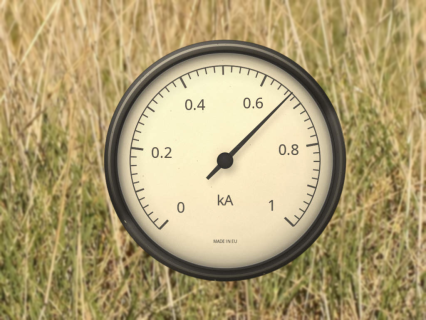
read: 0.67 kA
